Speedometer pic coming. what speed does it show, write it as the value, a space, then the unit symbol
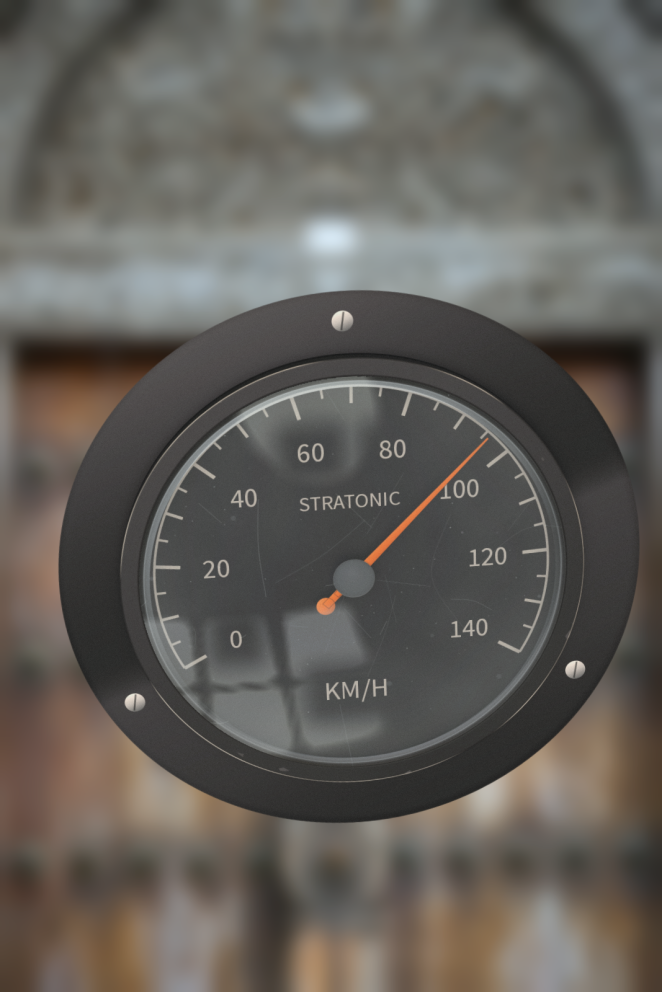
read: 95 km/h
